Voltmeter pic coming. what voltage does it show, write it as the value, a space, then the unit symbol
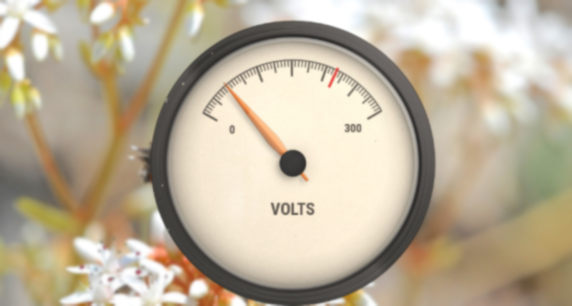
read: 50 V
